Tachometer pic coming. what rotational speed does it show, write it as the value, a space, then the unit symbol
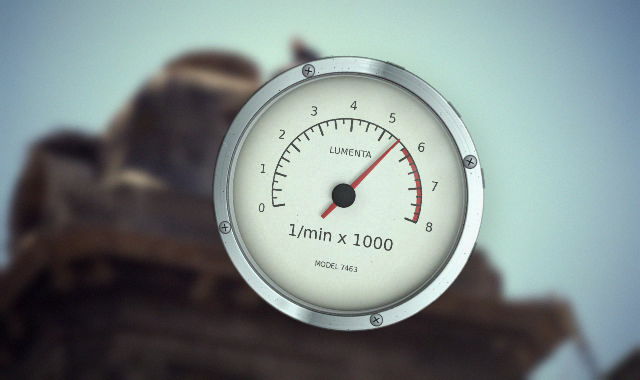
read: 5500 rpm
